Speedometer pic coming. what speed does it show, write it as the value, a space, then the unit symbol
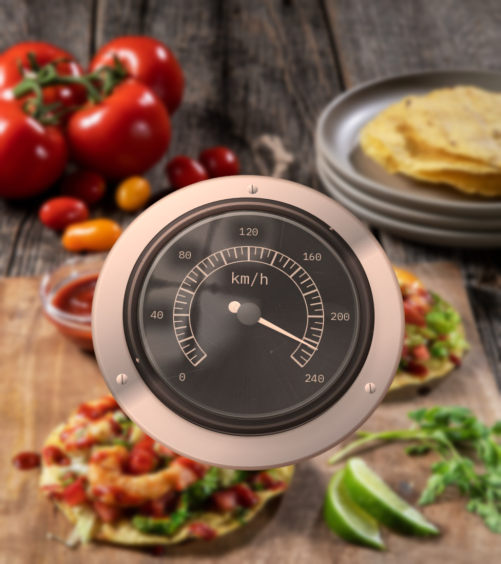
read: 225 km/h
